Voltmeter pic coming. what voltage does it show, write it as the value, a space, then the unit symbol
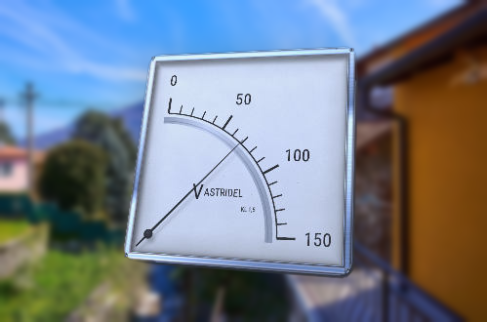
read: 70 V
